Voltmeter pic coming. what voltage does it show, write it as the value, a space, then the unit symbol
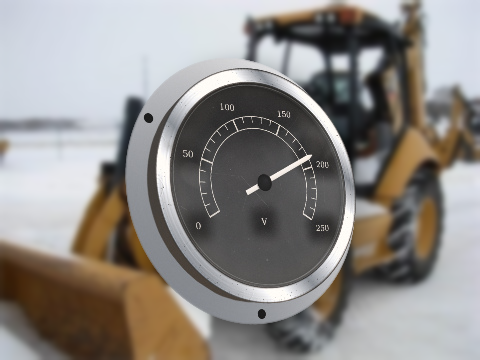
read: 190 V
